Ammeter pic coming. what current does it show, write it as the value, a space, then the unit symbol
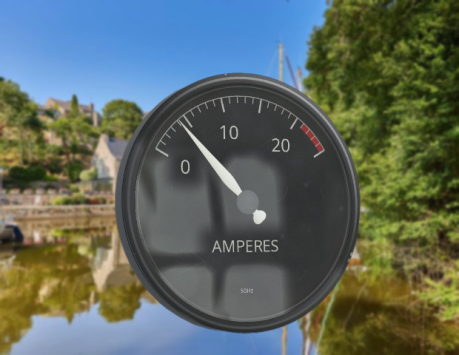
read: 4 A
